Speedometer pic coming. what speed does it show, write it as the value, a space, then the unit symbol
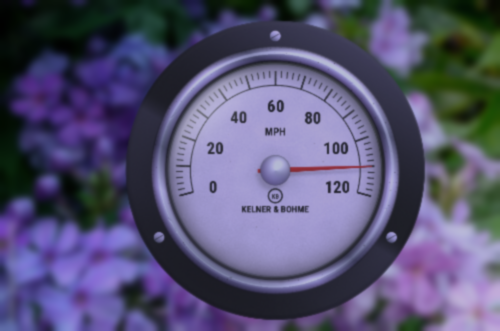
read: 110 mph
